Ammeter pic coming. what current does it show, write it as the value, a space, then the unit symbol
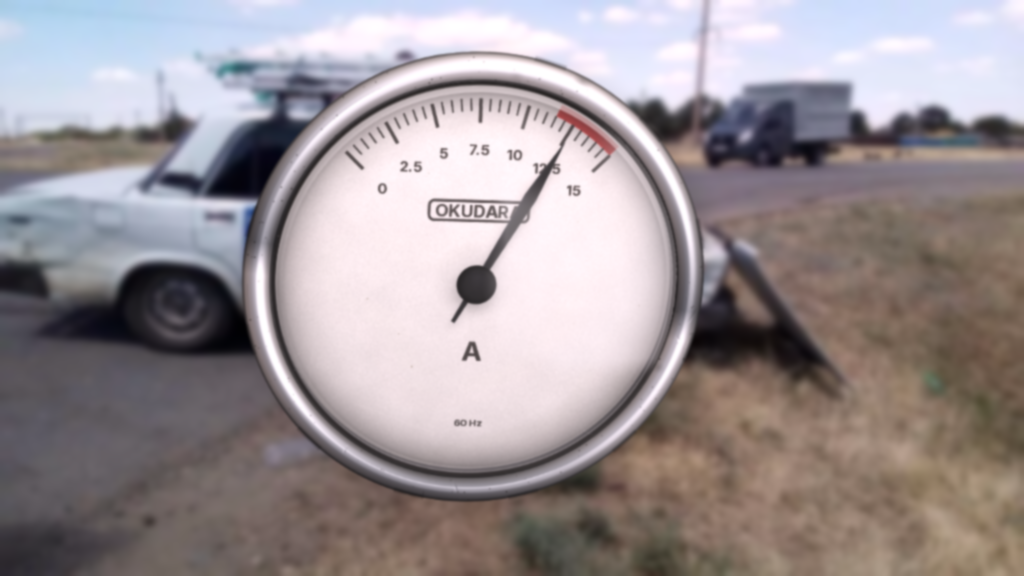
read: 12.5 A
